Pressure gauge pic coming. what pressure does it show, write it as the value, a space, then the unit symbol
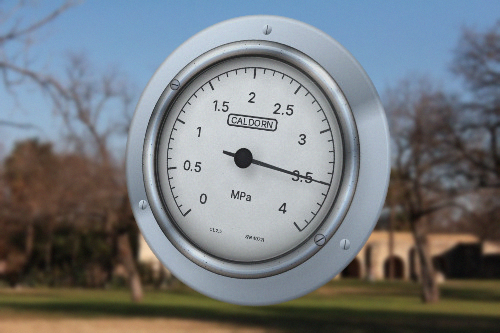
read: 3.5 MPa
